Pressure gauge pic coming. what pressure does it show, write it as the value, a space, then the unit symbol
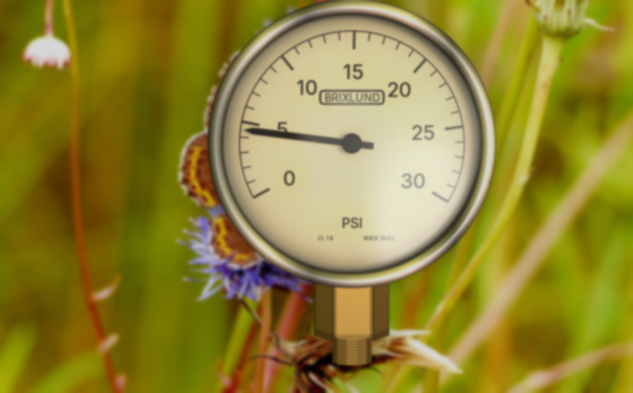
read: 4.5 psi
